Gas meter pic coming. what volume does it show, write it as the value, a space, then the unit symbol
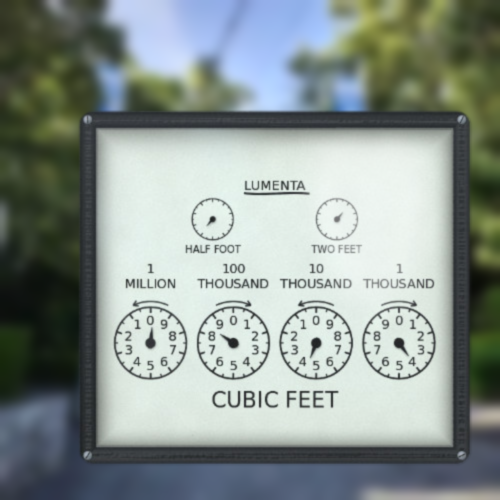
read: 984400 ft³
